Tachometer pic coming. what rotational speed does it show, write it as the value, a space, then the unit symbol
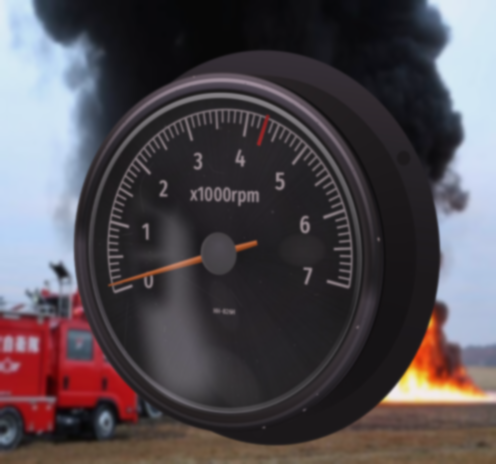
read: 100 rpm
